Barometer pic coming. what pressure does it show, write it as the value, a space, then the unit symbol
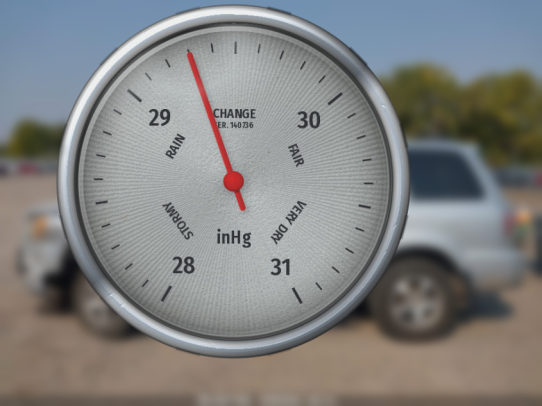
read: 29.3 inHg
